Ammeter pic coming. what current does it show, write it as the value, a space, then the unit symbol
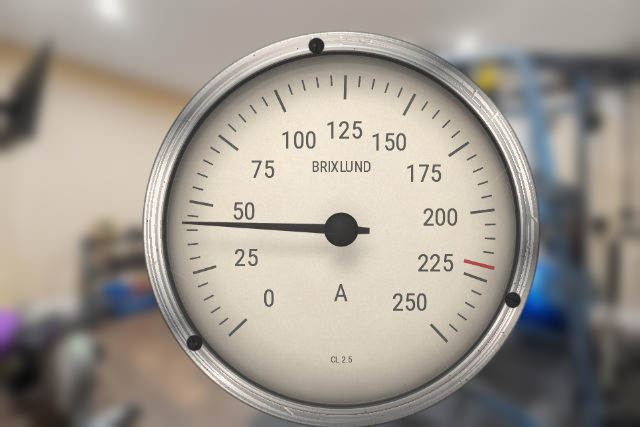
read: 42.5 A
